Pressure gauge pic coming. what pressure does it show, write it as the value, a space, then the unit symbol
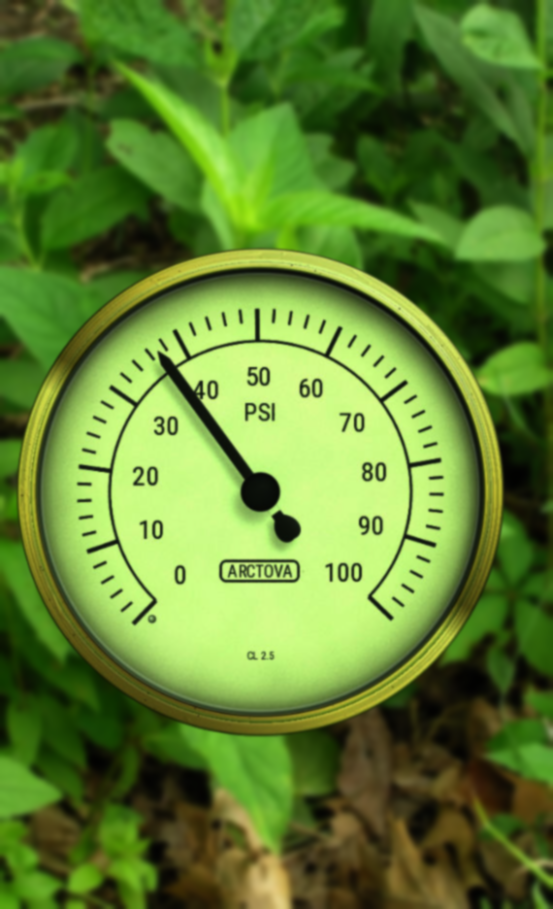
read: 37 psi
